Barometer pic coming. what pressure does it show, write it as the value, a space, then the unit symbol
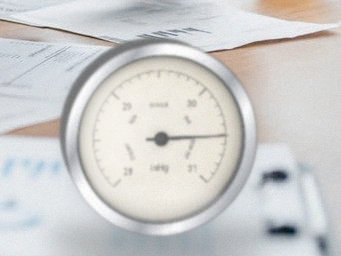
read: 30.5 inHg
